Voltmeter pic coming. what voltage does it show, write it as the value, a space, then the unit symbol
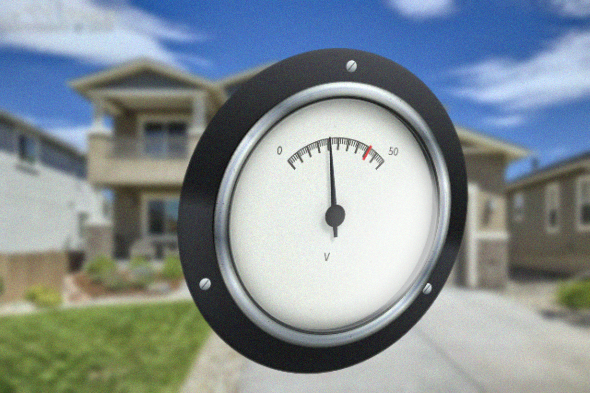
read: 20 V
